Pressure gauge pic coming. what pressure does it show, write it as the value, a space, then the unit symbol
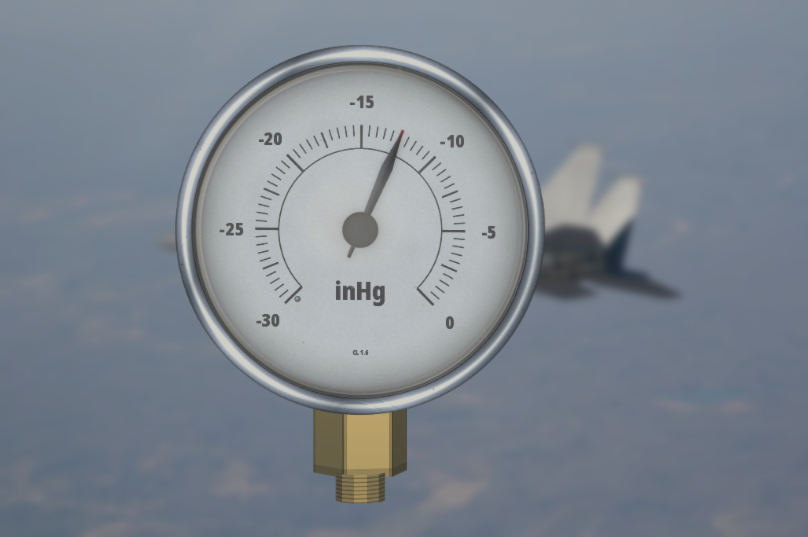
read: -12.5 inHg
